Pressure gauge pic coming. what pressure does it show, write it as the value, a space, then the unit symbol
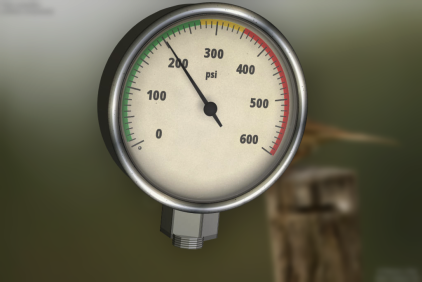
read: 200 psi
